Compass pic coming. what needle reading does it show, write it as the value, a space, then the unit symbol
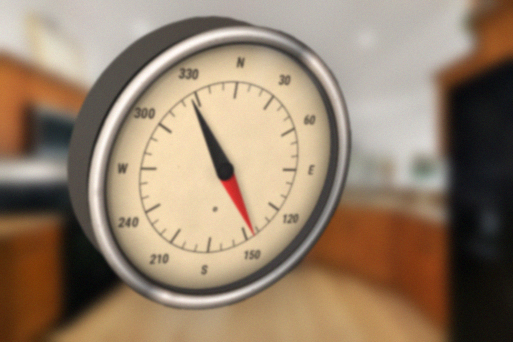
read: 145 °
